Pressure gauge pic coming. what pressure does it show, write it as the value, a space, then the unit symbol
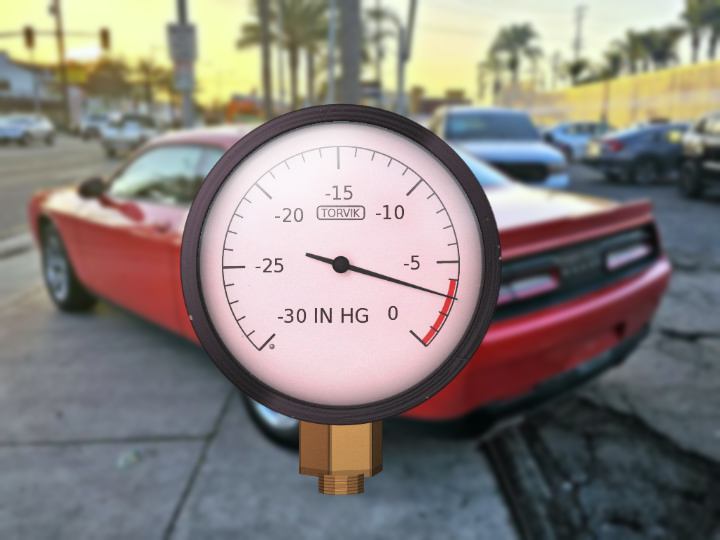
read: -3 inHg
